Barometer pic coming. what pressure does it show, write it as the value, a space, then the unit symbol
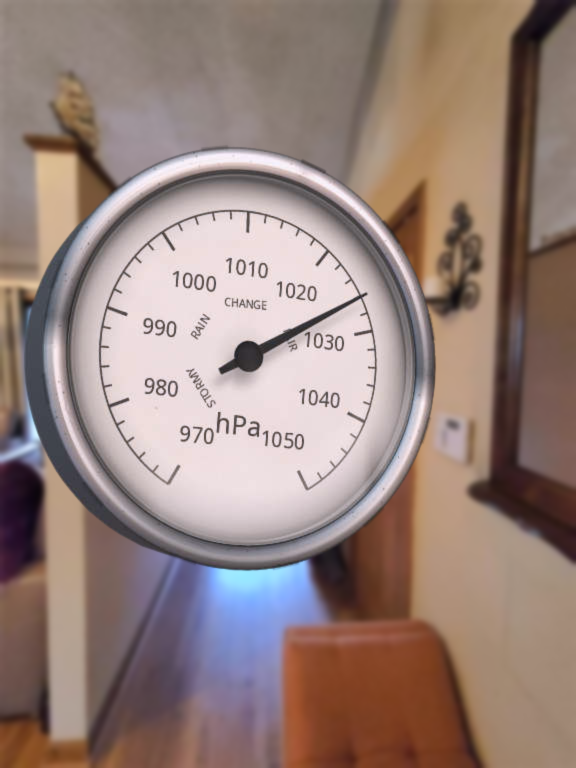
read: 1026 hPa
